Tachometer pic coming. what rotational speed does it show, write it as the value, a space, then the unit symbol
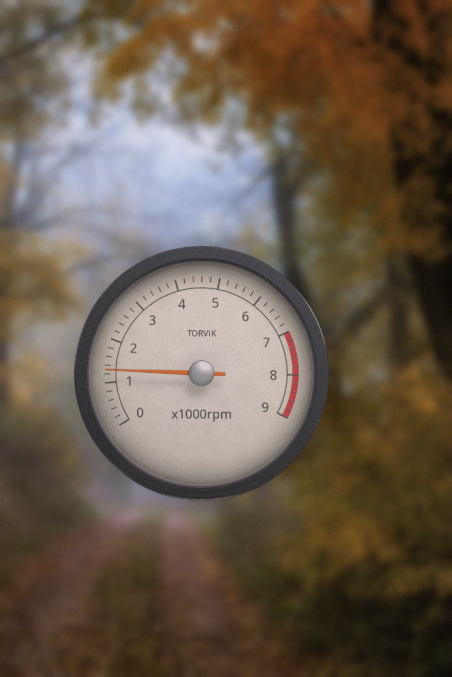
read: 1300 rpm
